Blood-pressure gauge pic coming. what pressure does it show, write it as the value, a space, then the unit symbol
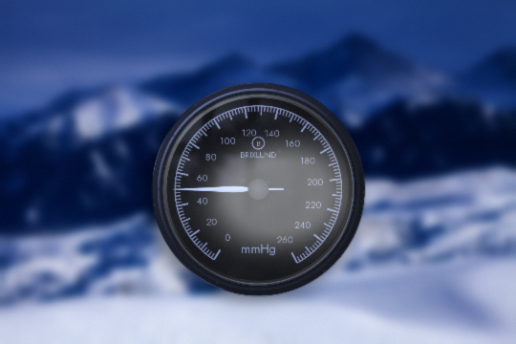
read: 50 mmHg
